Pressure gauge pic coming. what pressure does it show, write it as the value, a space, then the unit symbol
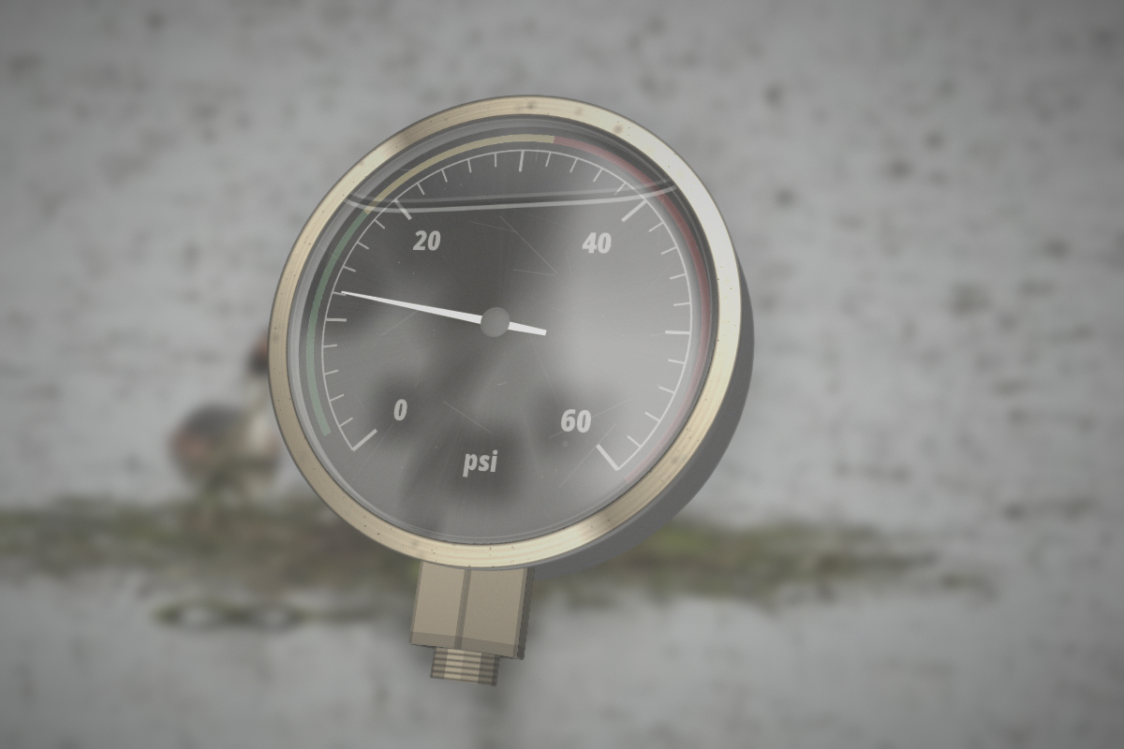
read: 12 psi
